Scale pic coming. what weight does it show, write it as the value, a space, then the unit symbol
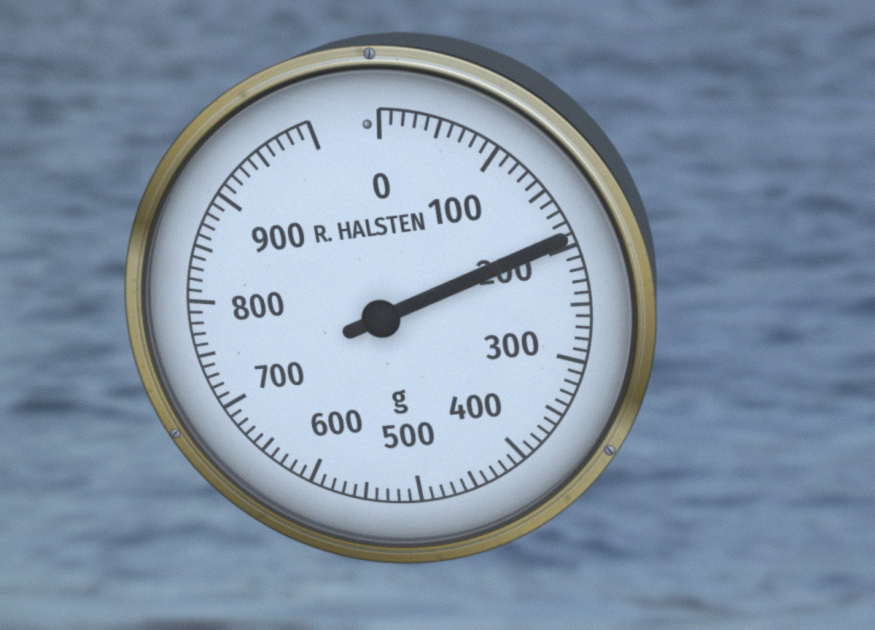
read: 190 g
